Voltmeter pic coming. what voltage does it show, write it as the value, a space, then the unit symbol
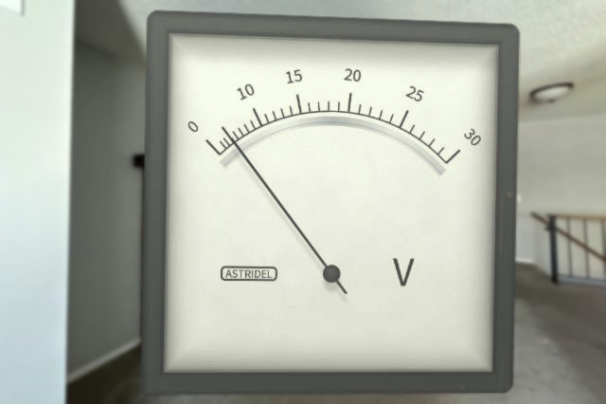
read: 5 V
